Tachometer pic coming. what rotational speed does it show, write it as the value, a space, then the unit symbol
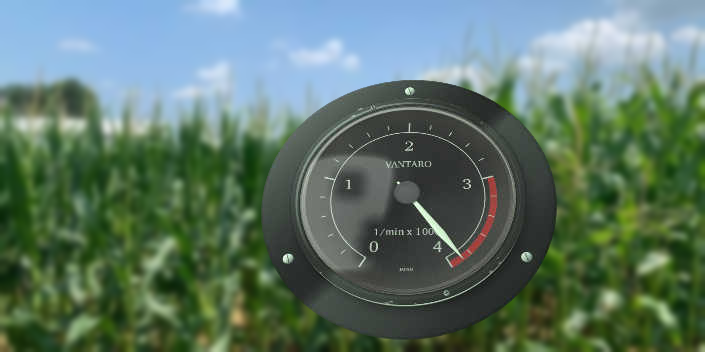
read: 3900 rpm
